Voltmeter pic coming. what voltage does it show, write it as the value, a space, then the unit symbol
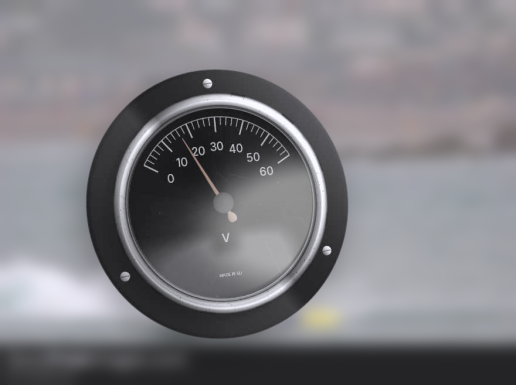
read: 16 V
